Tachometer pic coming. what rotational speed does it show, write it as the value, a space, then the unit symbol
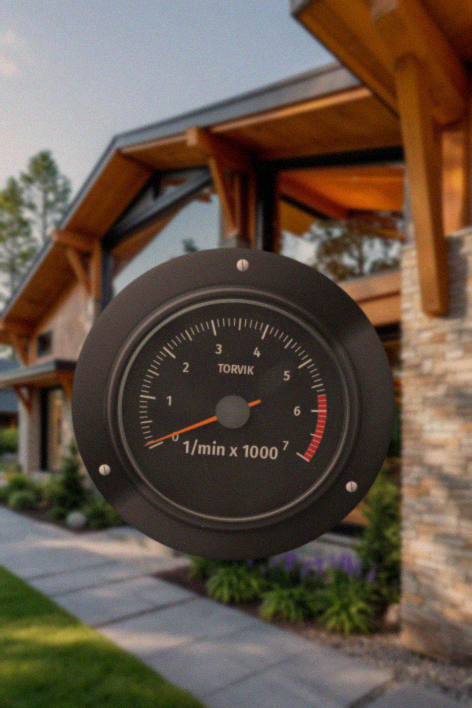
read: 100 rpm
